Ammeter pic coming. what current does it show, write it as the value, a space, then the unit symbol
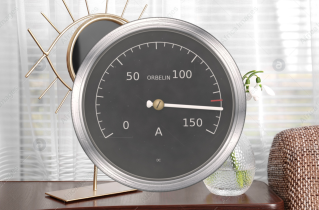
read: 135 A
